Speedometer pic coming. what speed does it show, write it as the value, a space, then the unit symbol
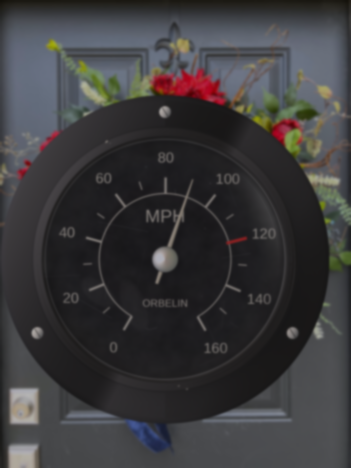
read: 90 mph
